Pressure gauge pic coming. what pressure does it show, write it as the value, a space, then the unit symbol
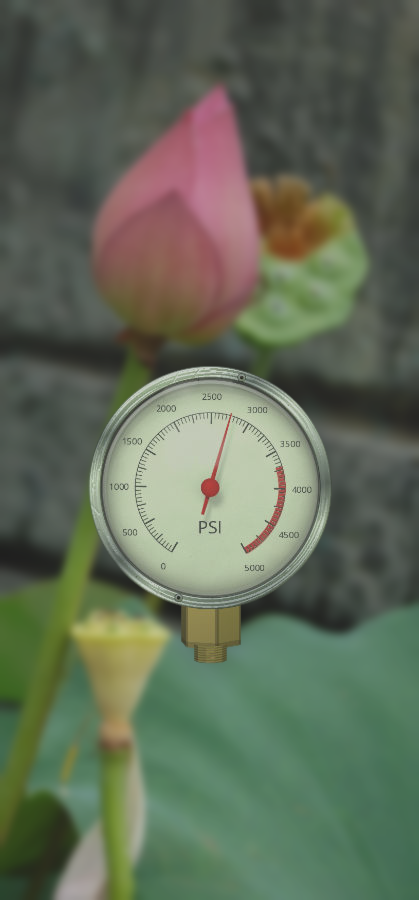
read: 2750 psi
